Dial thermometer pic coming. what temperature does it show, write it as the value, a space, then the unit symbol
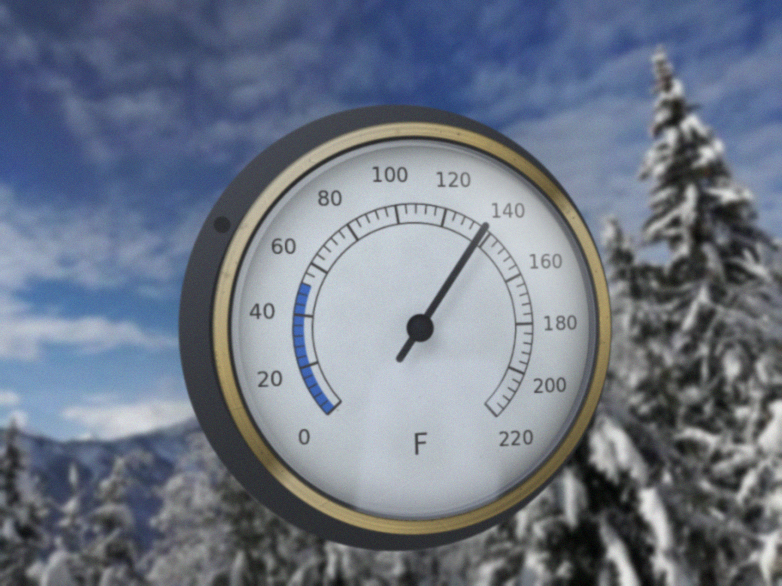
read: 136 °F
